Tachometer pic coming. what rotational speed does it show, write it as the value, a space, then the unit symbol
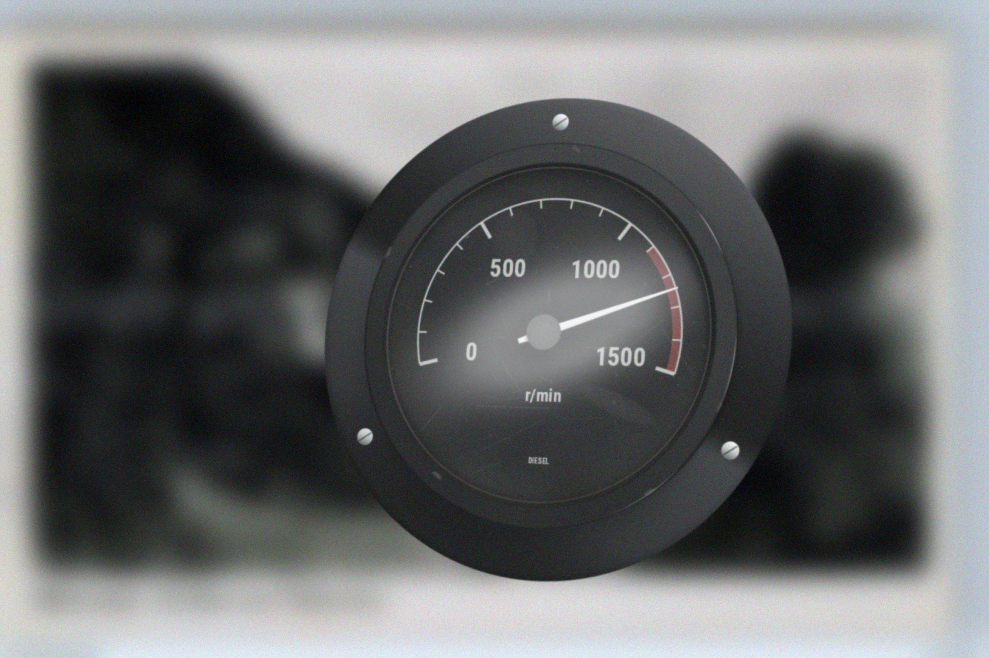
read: 1250 rpm
